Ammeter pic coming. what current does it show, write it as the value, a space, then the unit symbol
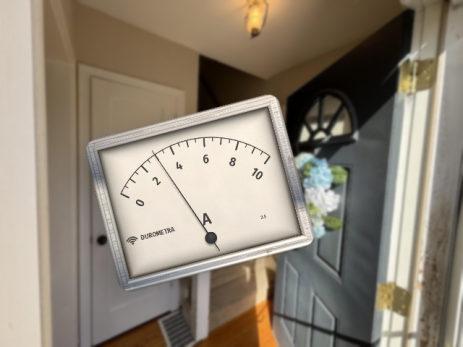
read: 3 A
